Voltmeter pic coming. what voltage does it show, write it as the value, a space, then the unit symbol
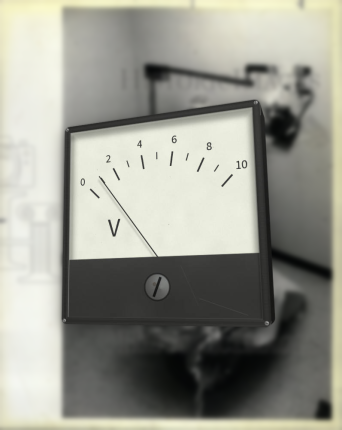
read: 1 V
